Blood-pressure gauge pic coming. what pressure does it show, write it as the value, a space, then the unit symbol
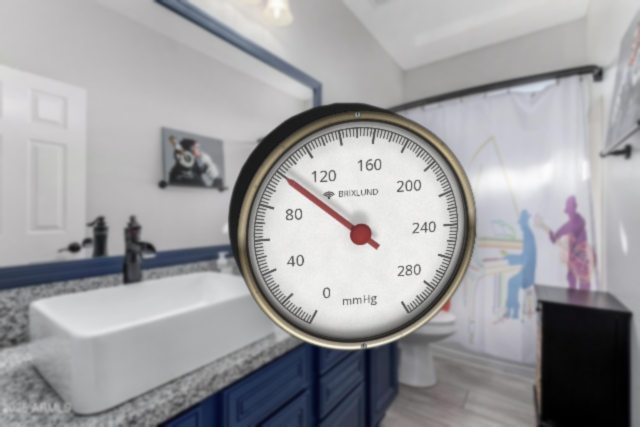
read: 100 mmHg
